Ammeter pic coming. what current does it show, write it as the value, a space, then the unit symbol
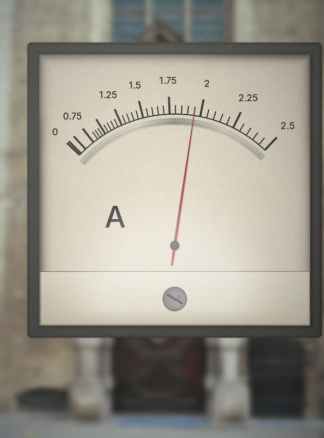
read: 1.95 A
